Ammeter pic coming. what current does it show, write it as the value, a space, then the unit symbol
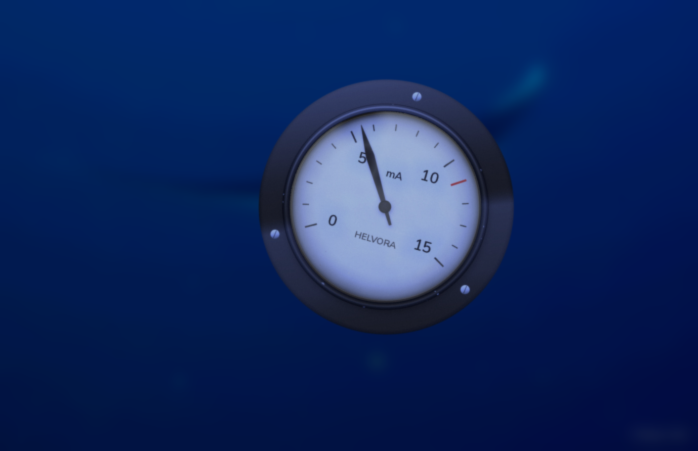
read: 5.5 mA
